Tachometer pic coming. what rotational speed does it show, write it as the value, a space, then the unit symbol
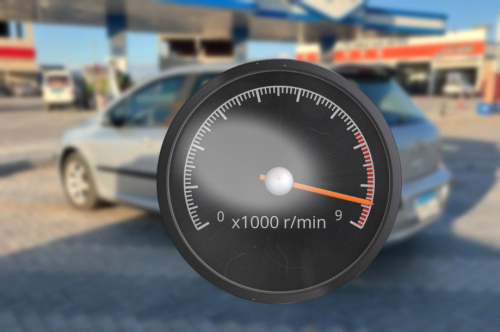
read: 8400 rpm
